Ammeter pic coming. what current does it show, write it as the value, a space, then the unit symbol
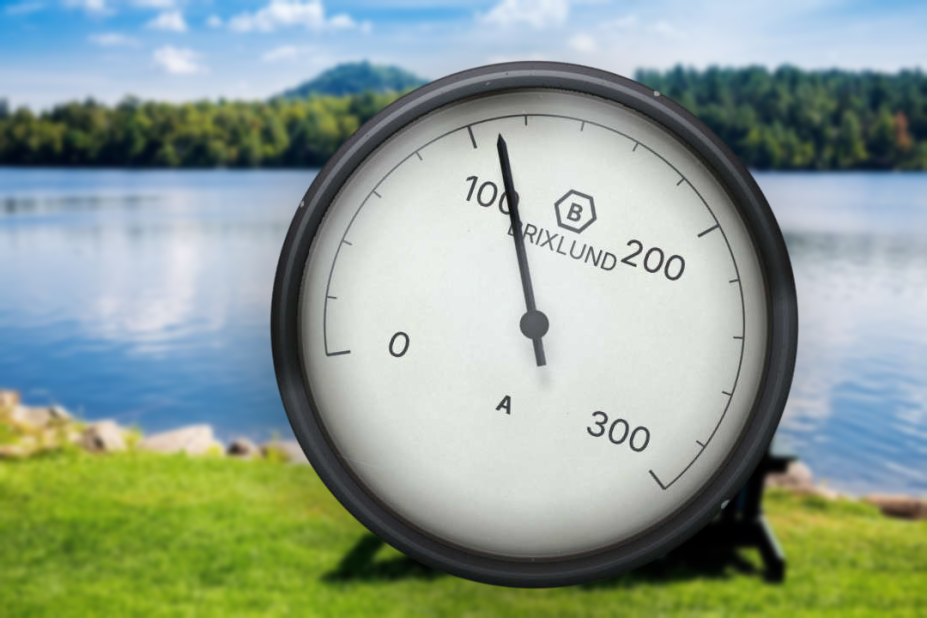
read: 110 A
